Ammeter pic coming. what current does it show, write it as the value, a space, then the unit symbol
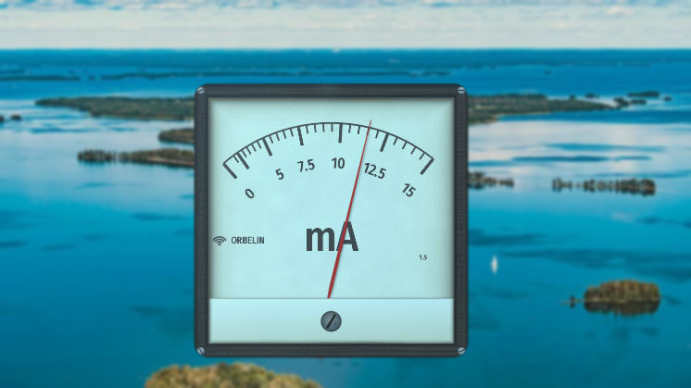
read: 11.5 mA
